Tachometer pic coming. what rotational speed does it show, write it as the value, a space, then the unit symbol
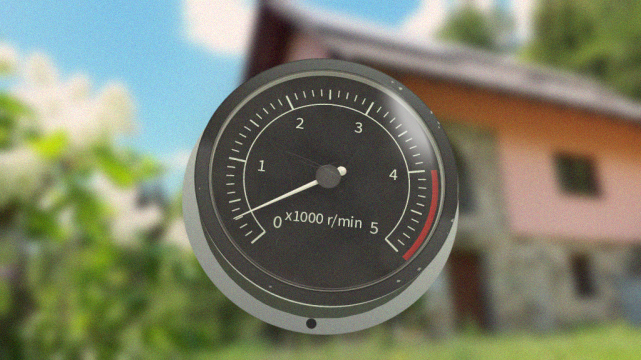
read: 300 rpm
